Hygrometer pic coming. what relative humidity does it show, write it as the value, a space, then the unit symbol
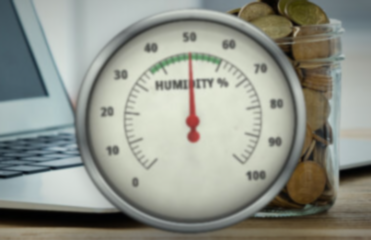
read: 50 %
